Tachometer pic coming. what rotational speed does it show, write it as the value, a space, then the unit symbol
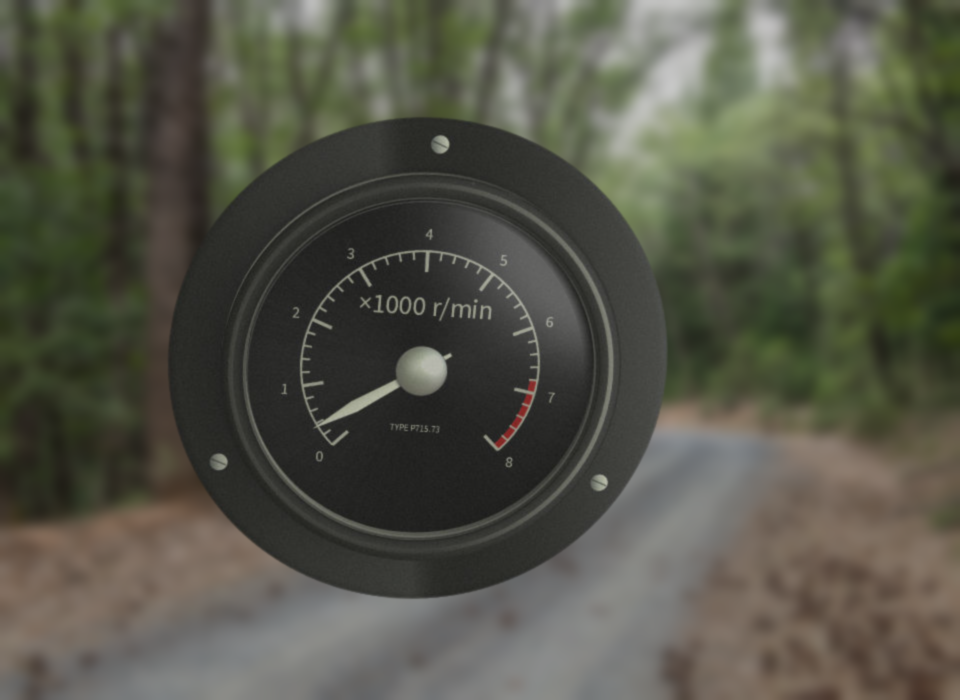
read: 400 rpm
